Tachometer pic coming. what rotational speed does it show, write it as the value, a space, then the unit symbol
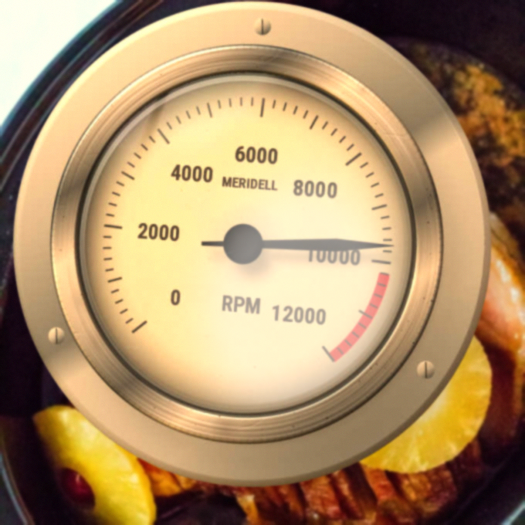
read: 9700 rpm
